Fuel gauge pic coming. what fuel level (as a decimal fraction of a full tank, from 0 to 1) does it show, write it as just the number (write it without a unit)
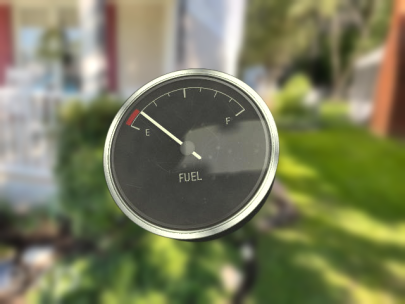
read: 0.125
